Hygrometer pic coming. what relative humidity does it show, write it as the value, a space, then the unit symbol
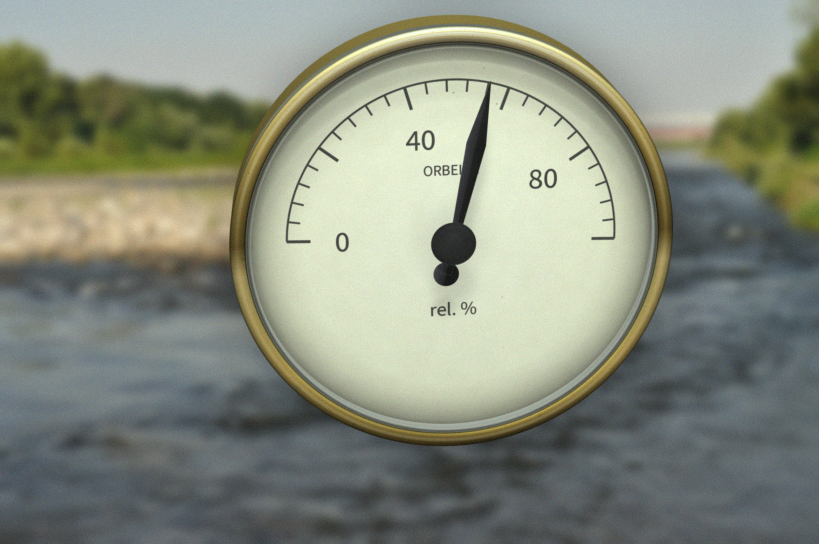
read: 56 %
